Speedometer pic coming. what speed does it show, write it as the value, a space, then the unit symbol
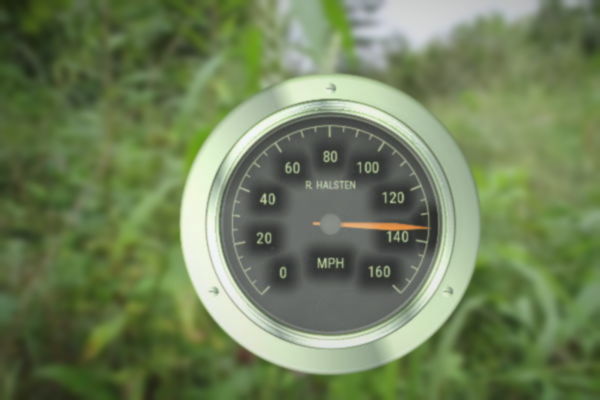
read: 135 mph
